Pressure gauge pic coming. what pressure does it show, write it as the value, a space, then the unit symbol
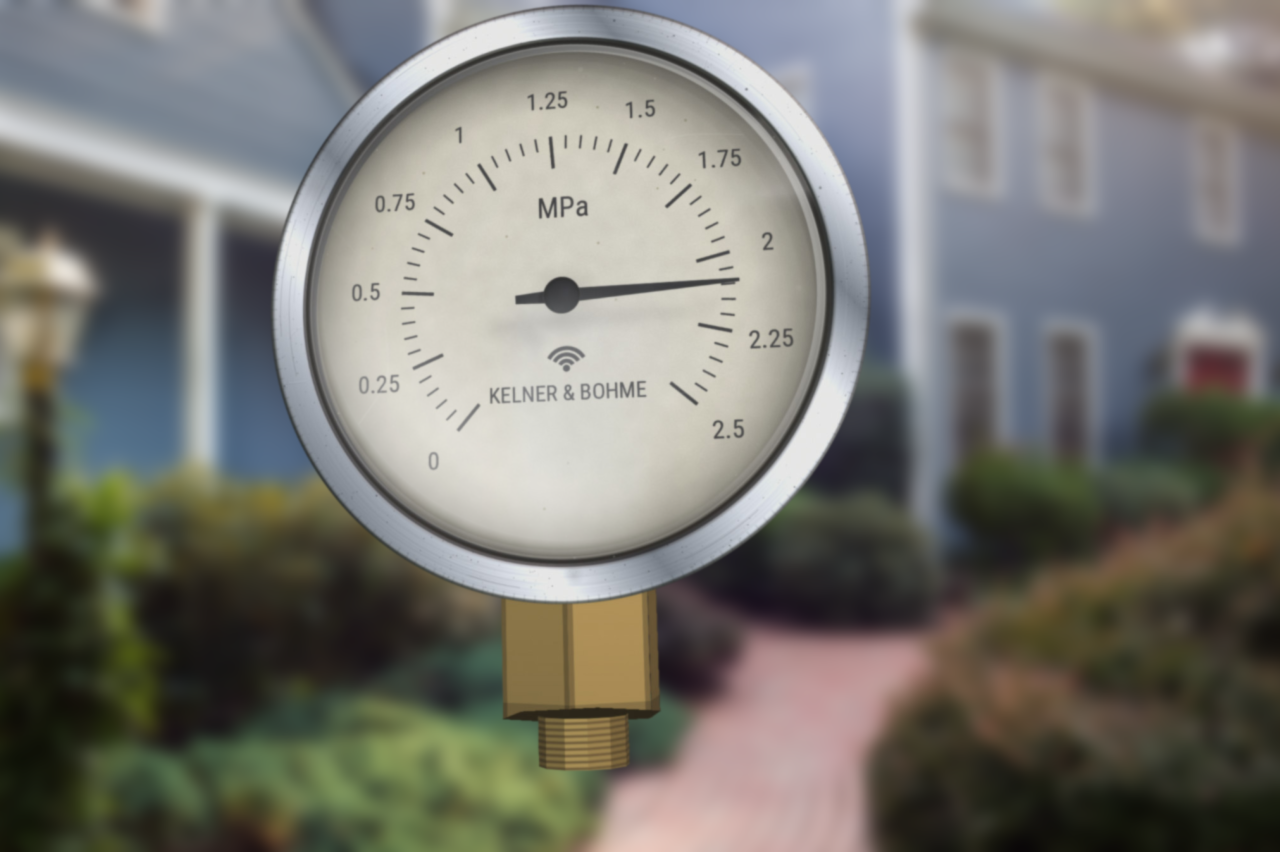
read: 2.1 MPa
